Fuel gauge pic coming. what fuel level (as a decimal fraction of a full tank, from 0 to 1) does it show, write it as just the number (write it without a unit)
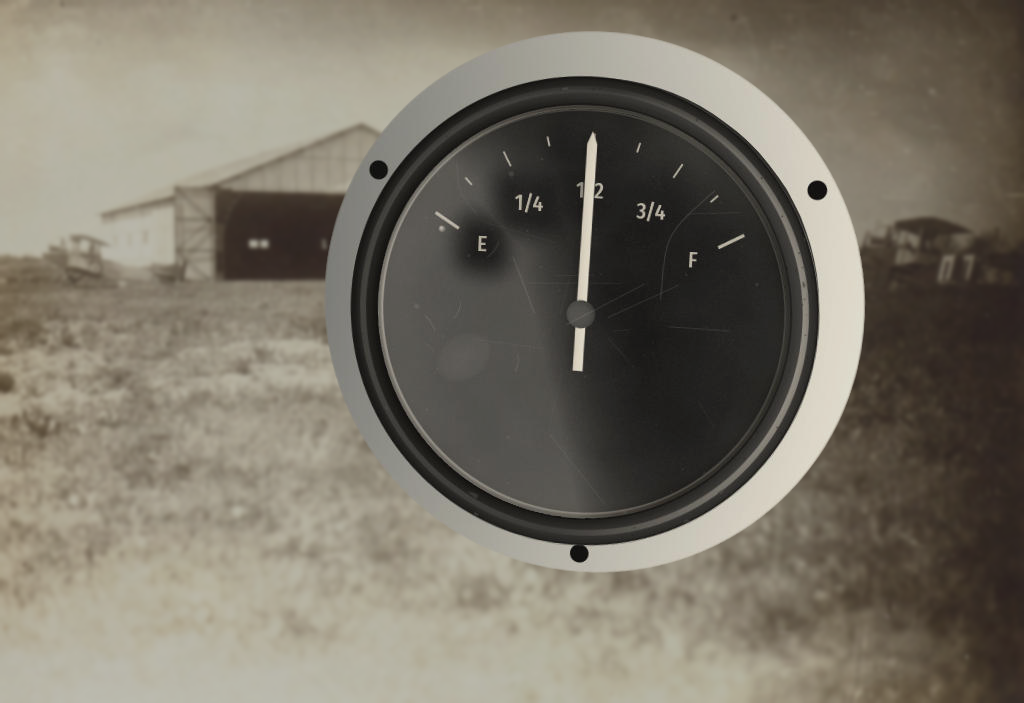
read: 0.5
